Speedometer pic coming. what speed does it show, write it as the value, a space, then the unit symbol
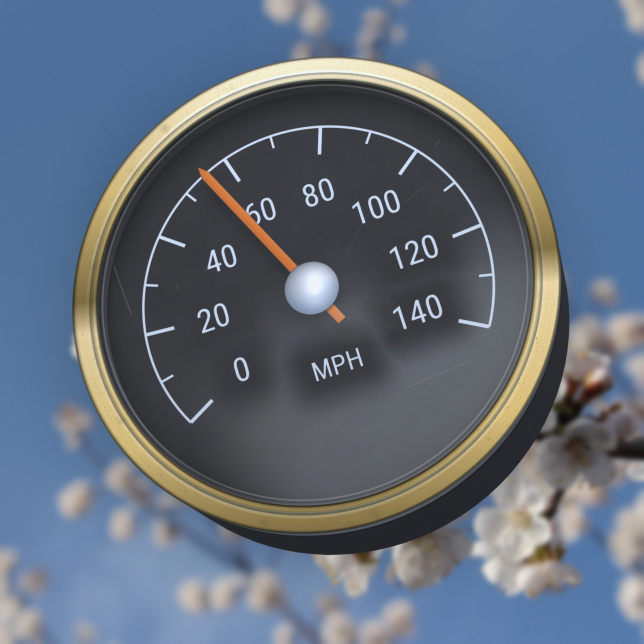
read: 55 mph
